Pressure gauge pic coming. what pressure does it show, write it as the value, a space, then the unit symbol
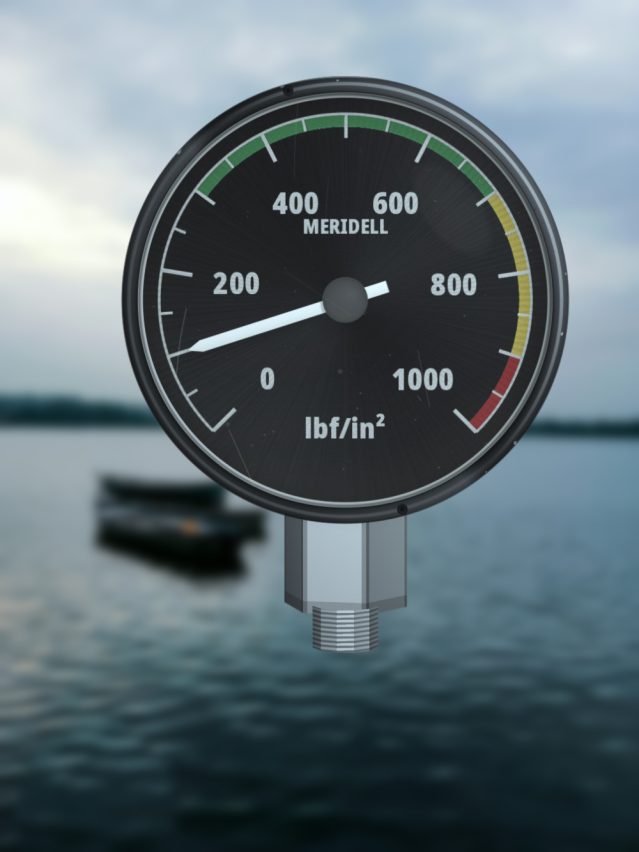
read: 100 psi
